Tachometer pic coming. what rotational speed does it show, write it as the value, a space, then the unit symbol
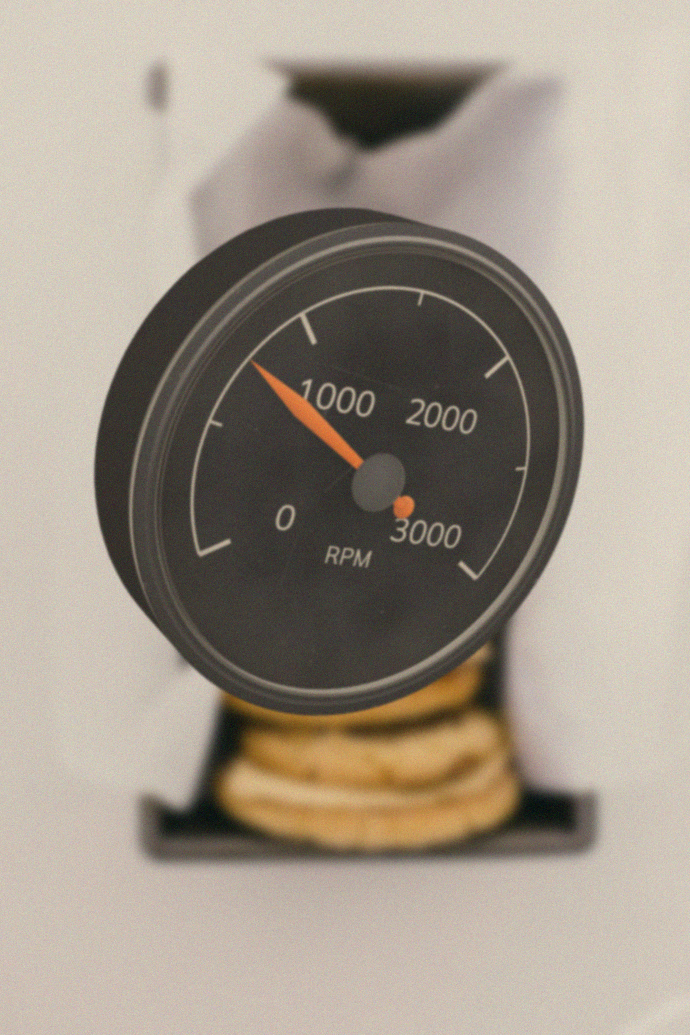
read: 750 rpm
